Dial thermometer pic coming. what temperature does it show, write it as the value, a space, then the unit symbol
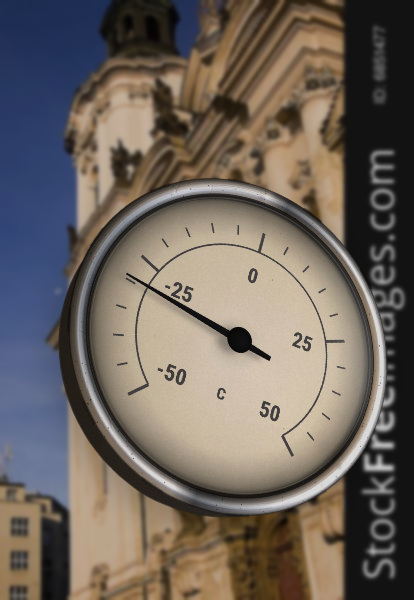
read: -30 °C
